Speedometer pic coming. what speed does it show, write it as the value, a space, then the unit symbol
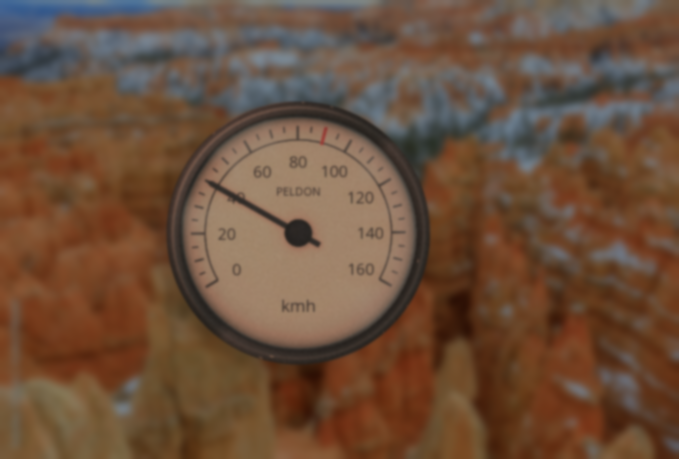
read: 40 km/h
